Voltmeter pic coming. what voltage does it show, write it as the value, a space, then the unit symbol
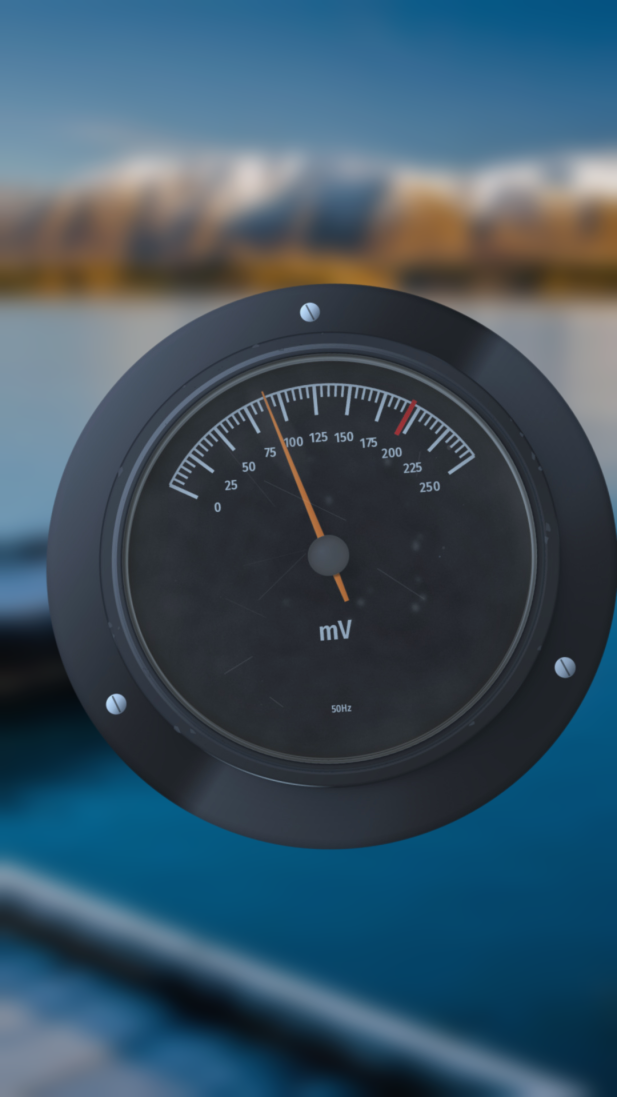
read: 90 mV
